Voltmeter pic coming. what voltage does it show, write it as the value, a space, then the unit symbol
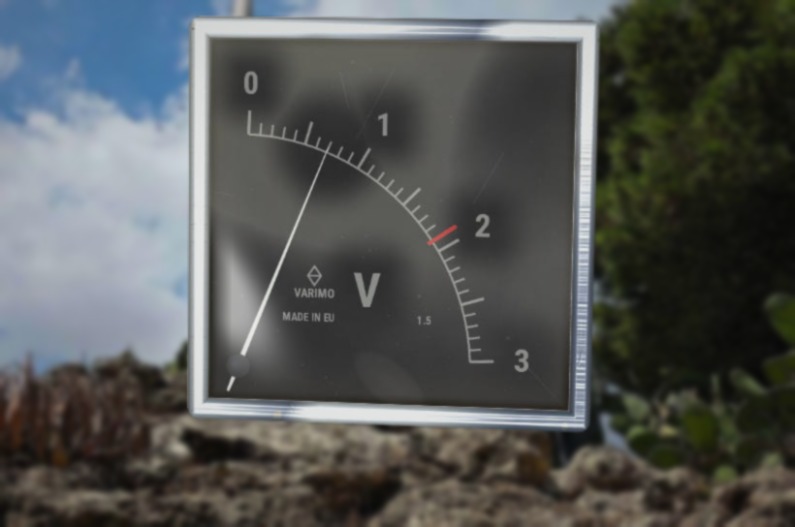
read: 0.7 V
